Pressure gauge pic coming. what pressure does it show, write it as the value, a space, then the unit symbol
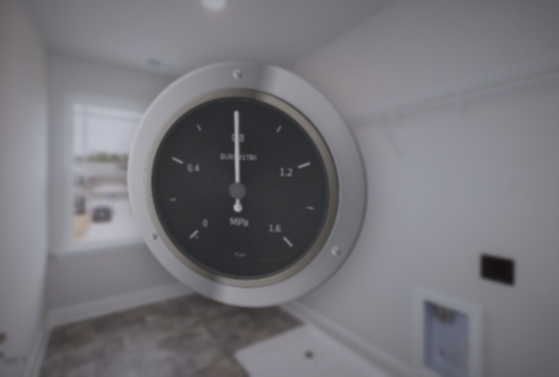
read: 0.8 MPa
